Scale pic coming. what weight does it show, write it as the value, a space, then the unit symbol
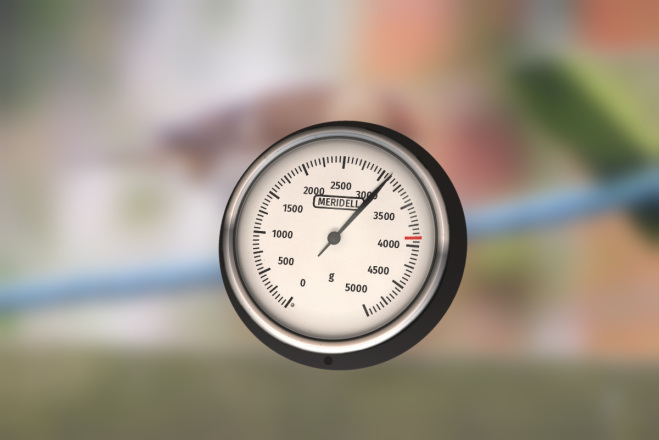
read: 3100 g
